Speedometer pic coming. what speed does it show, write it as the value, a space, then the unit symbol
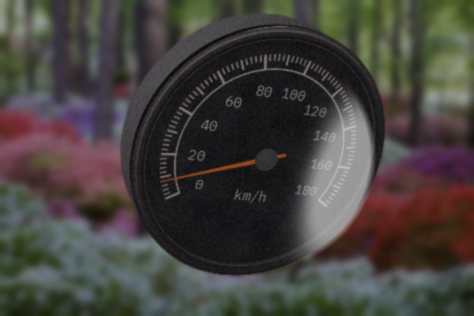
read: 10 km/h
